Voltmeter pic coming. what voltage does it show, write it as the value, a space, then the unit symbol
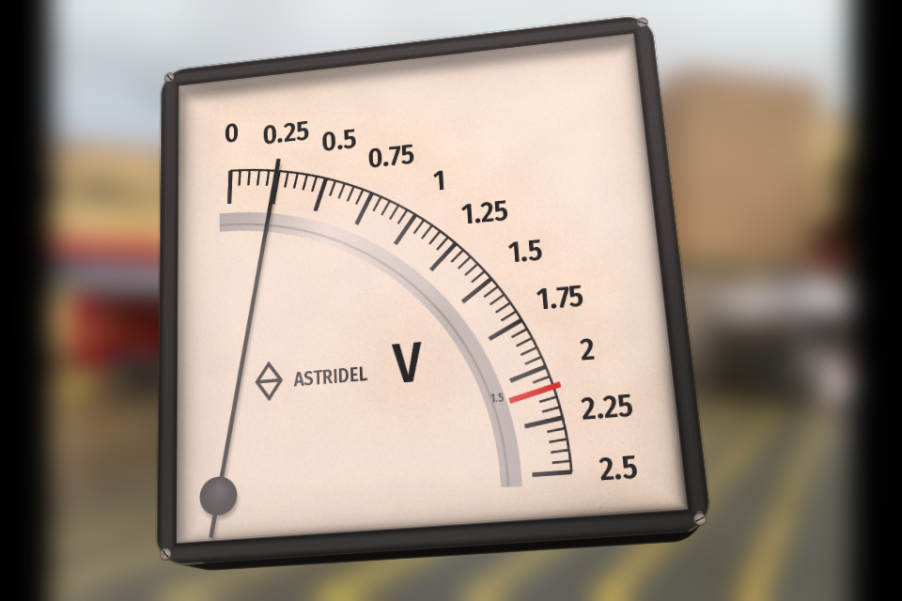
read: 0.25 V
